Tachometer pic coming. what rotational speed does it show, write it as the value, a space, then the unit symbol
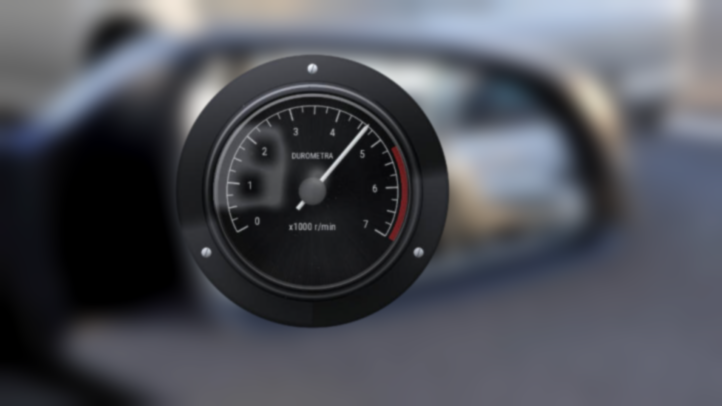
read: 4625 rpm
